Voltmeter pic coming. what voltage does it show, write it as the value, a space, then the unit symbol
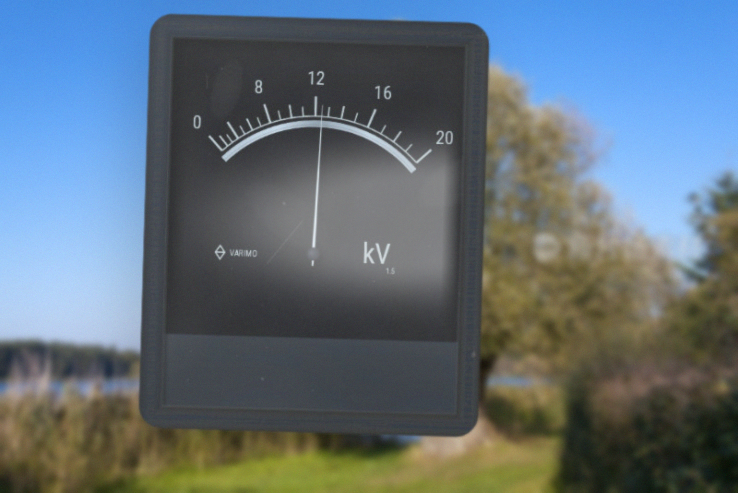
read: 12.5 kV
